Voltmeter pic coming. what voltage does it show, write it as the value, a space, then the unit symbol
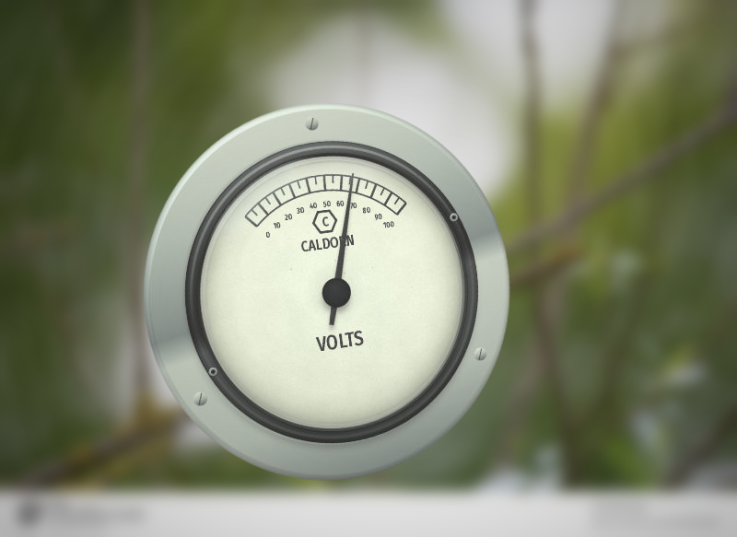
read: 65 V
